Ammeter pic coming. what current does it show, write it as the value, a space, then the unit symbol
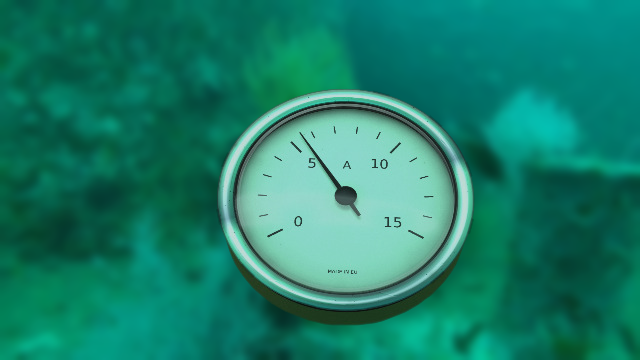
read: 5.5 A
